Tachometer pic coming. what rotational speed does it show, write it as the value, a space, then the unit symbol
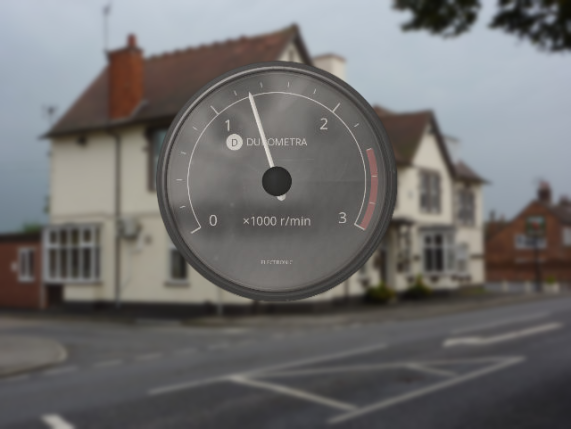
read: 1300 rpm
